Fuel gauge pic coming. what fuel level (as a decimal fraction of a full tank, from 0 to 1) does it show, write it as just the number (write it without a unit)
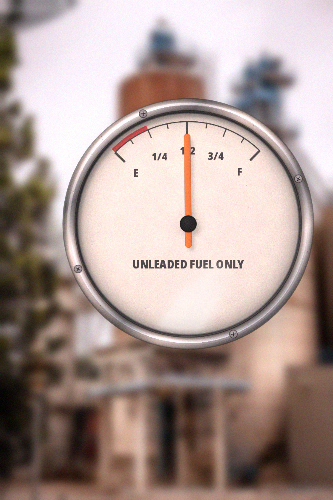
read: 0.5
